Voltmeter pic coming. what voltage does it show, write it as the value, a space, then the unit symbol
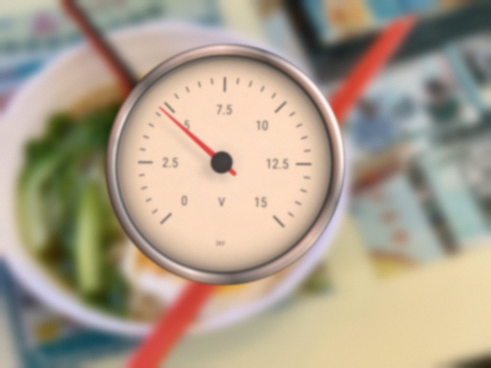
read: 4.75 V
